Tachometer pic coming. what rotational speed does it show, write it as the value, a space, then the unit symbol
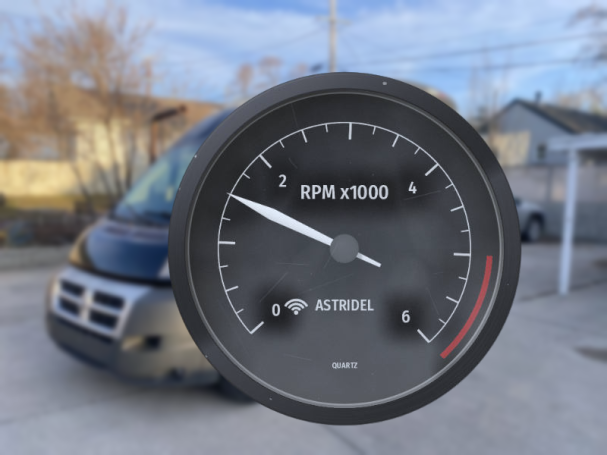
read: 1500 rpm
